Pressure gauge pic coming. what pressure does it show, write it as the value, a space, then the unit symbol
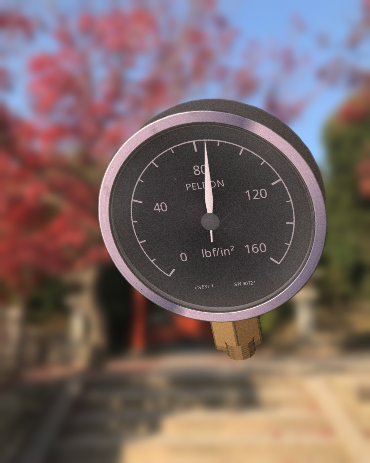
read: 85 psi
